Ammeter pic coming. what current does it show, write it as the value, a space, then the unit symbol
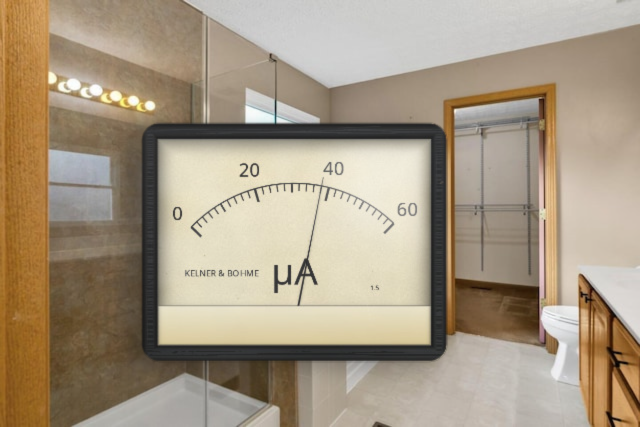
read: 38 µA
